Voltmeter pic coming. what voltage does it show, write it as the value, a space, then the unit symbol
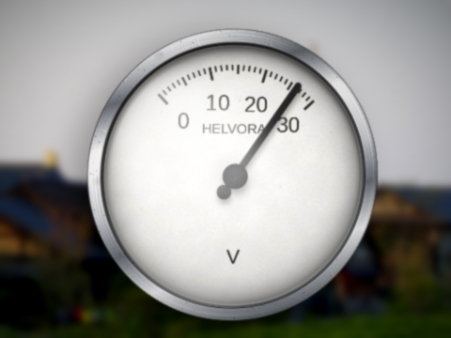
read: 26 V
